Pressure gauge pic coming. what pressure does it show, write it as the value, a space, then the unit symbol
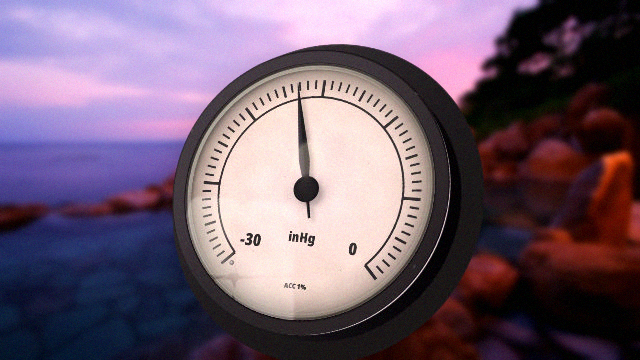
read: -16.5 inHg
